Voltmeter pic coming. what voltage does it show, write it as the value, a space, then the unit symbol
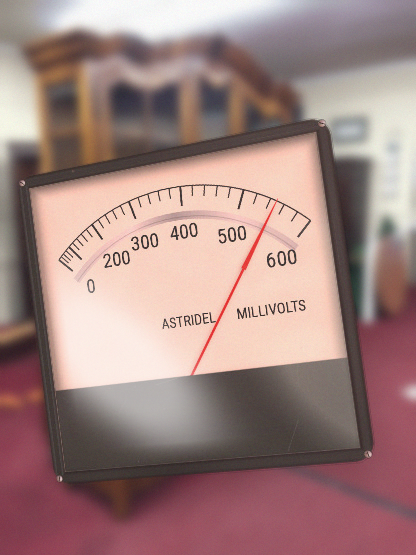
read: 550 mV
